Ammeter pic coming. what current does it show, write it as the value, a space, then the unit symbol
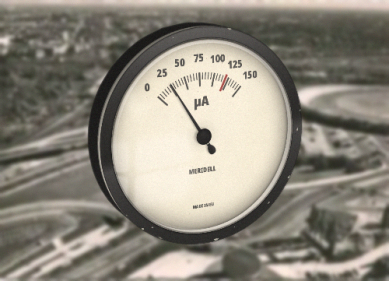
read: 25 µA
